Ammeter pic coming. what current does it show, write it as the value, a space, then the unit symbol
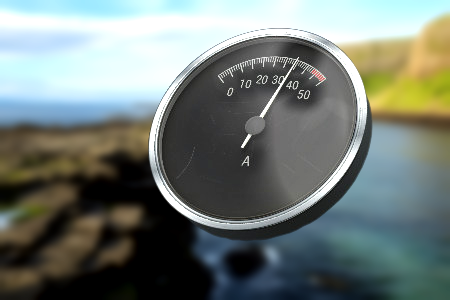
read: 35 A
